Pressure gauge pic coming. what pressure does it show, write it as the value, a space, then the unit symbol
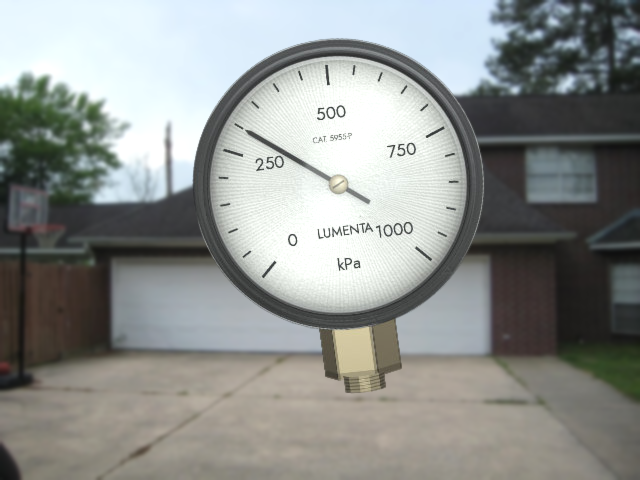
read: 300 kPa
